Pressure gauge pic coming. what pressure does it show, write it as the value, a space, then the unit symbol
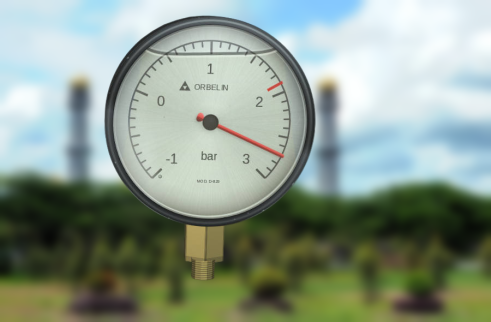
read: 2.7 bar
